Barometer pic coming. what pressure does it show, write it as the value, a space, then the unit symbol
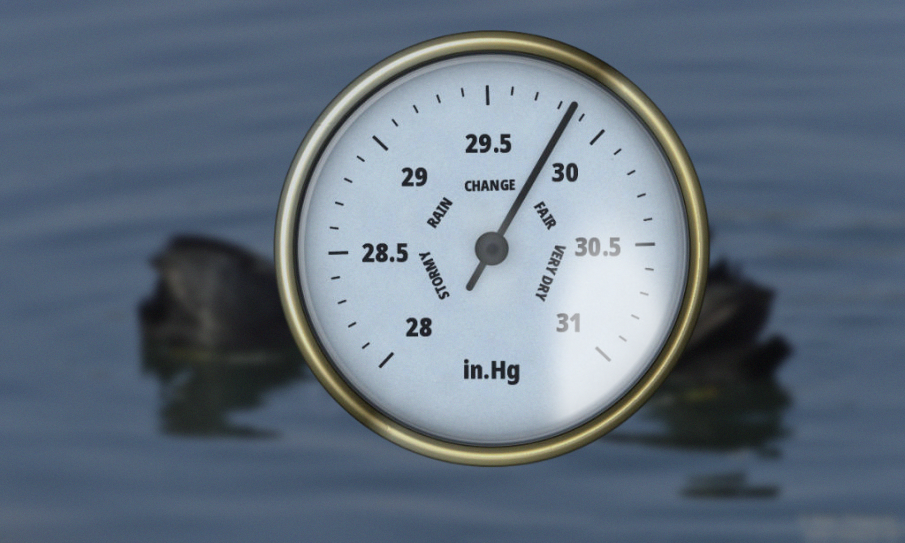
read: 29.85 inHg
